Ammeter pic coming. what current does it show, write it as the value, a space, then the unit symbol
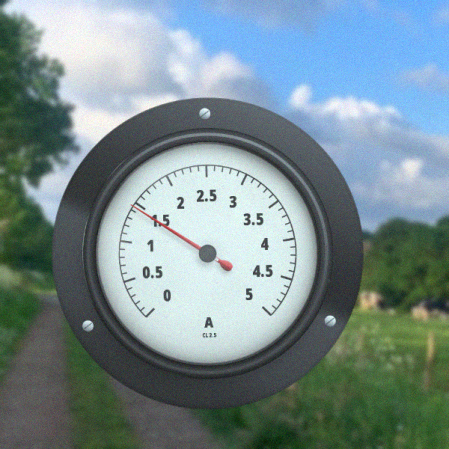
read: 1.45 A
